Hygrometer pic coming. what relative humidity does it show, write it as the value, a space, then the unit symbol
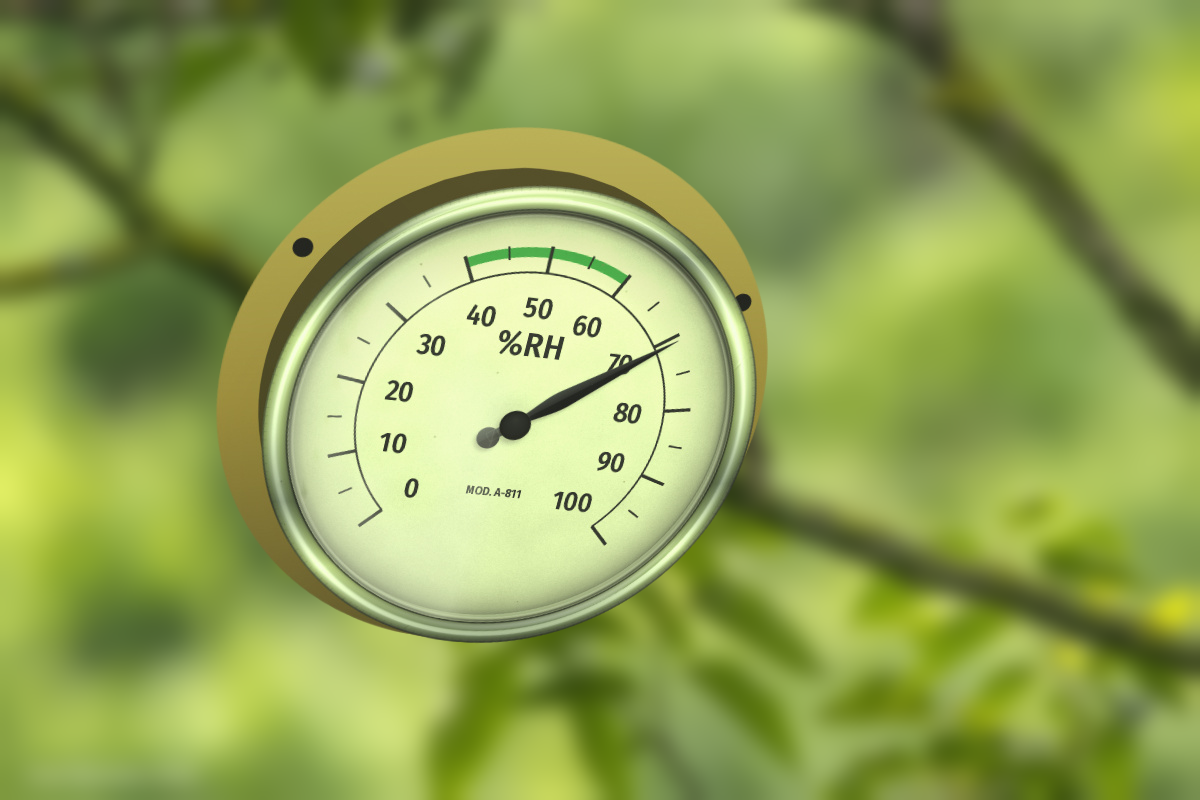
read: 70 %
